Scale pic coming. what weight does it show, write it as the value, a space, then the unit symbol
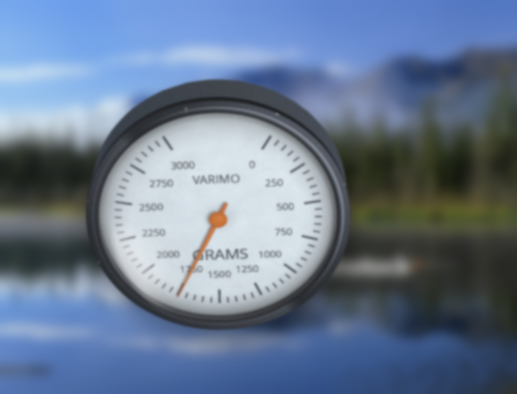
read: 1750 g
